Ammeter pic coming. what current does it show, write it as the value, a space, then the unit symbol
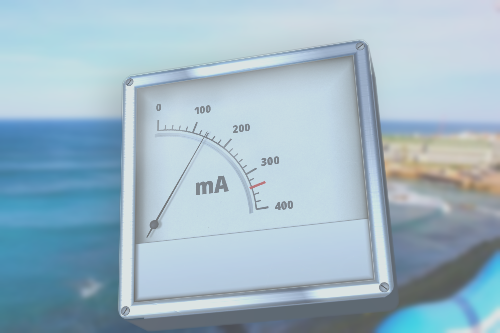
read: 140 mA
